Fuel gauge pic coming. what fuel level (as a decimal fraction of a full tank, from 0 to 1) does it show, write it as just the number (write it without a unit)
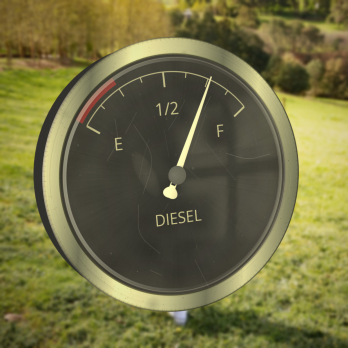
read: 0.75
